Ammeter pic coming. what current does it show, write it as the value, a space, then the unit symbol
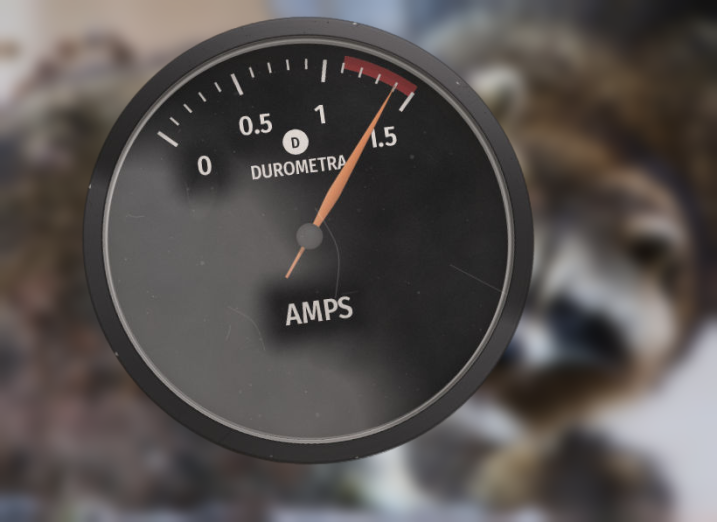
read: 1.4 A
